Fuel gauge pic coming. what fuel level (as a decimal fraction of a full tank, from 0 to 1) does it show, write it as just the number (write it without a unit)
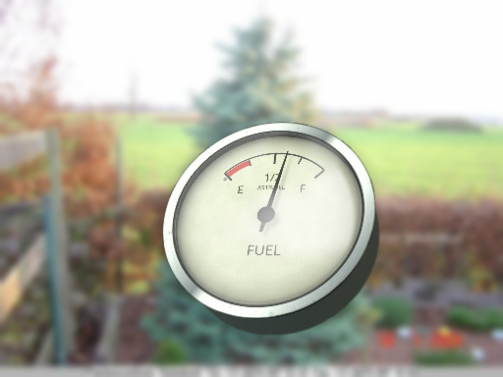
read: 0.625
